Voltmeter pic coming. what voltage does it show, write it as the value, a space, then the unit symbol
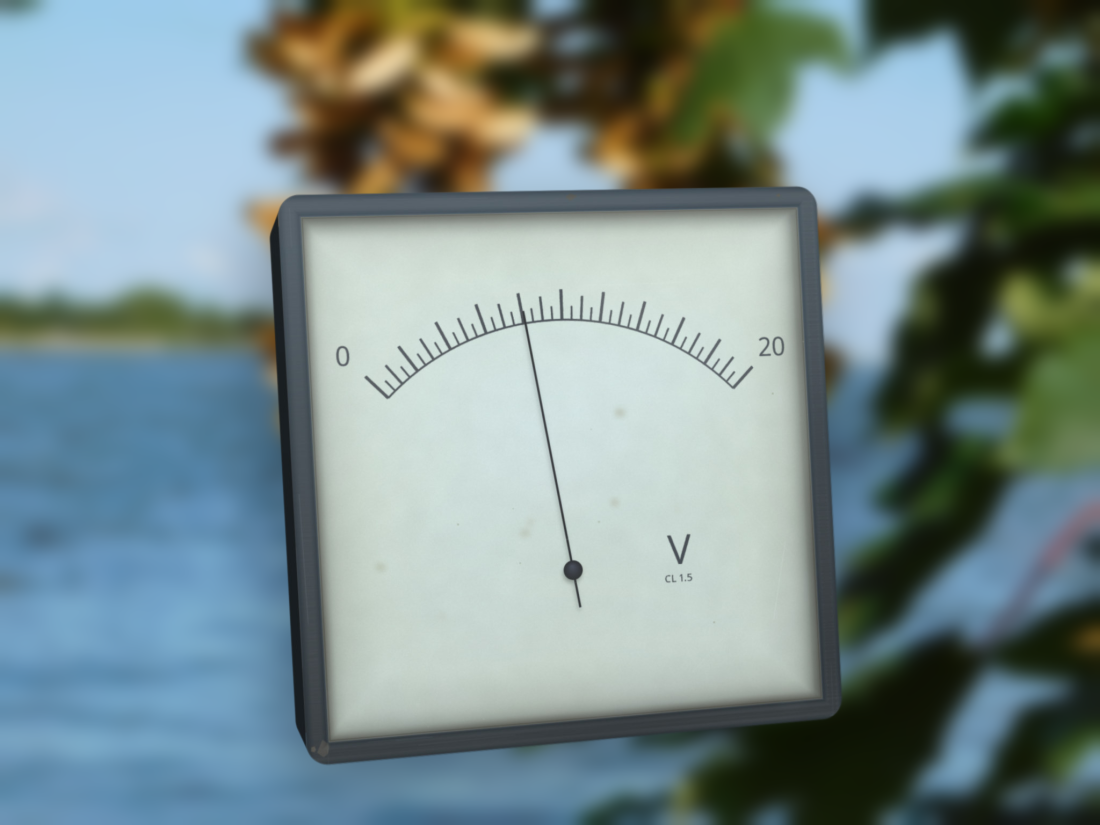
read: 8 V
